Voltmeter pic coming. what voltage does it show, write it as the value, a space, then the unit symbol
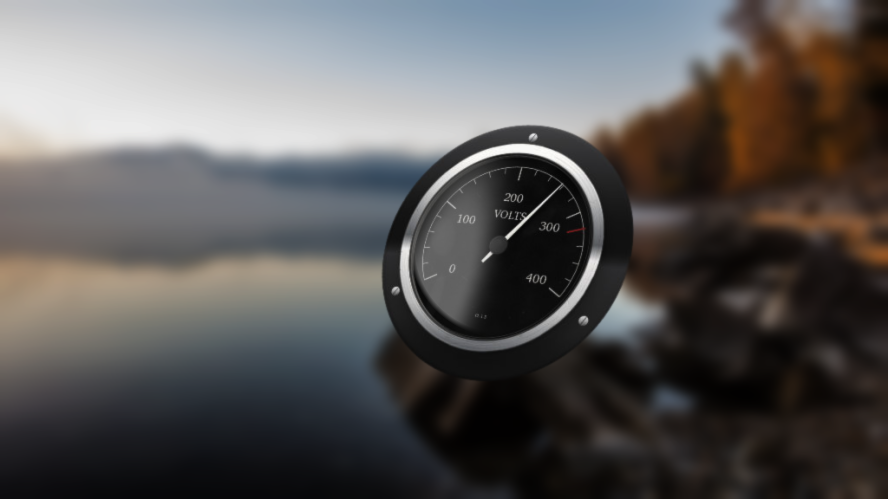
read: 260 V
